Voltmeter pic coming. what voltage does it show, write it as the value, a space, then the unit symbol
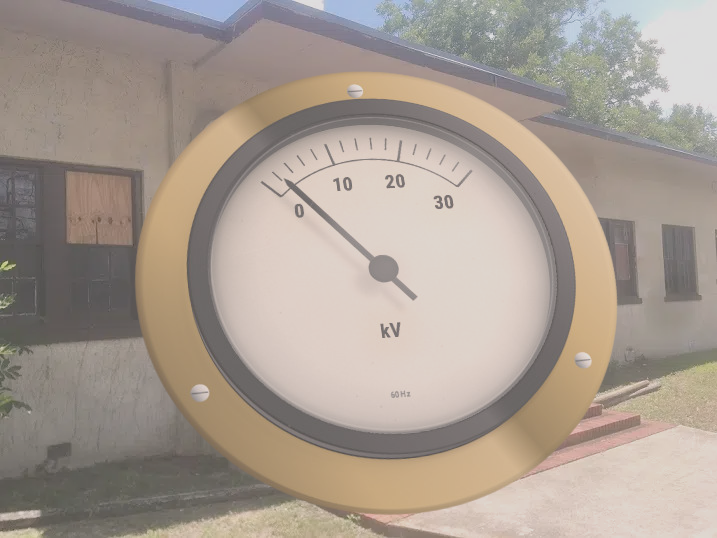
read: 2 kV
